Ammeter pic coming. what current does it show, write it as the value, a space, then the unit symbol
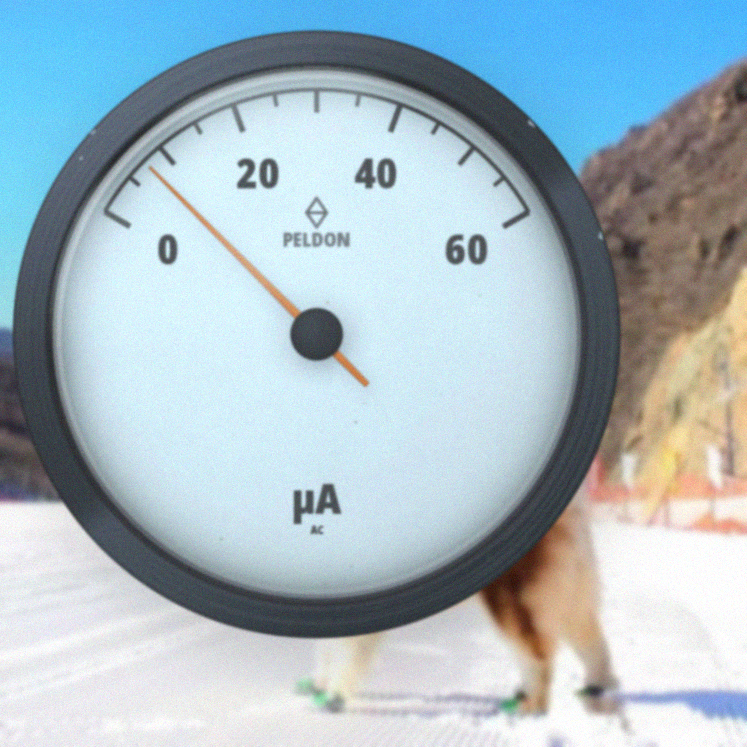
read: 7.5 µA
